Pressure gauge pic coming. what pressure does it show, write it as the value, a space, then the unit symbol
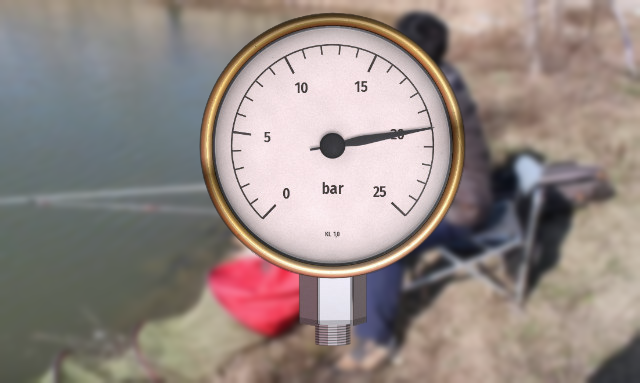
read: 20 bar
